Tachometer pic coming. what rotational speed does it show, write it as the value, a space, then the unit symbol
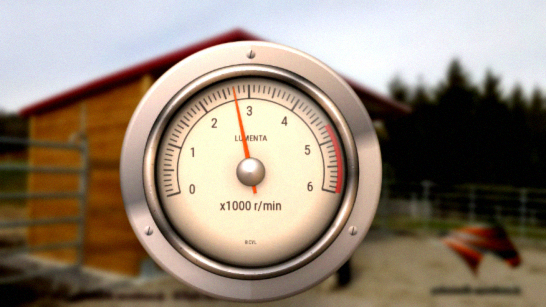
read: 2700 rpm
